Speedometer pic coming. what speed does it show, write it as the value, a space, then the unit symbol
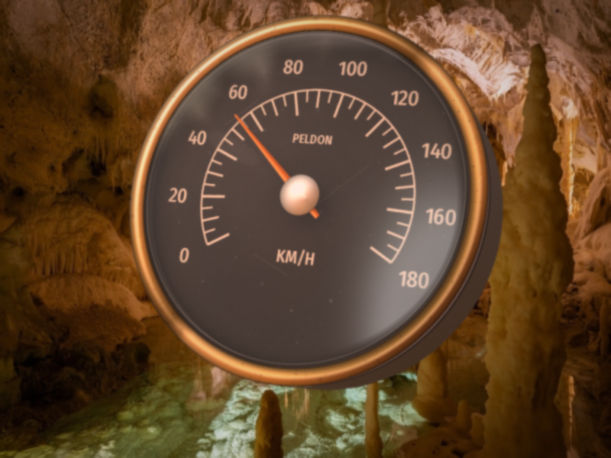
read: 55 km/h
